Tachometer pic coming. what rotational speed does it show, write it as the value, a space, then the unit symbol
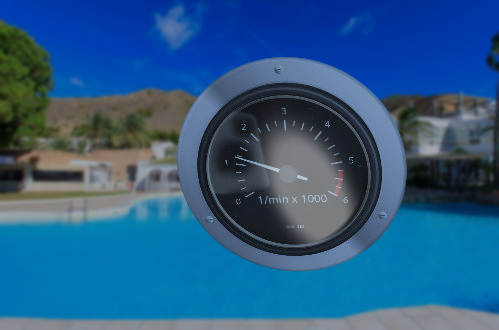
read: 1250 rpm
